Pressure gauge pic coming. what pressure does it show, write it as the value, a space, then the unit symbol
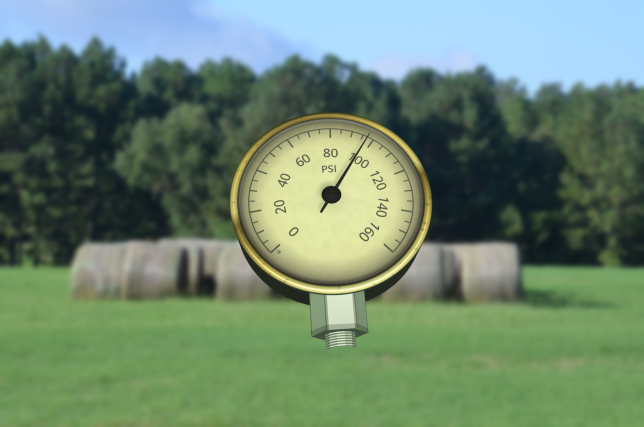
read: 97.5 psi
